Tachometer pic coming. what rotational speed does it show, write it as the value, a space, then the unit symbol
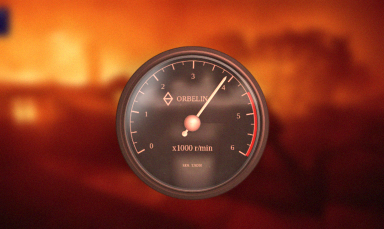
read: 3875 rpm
